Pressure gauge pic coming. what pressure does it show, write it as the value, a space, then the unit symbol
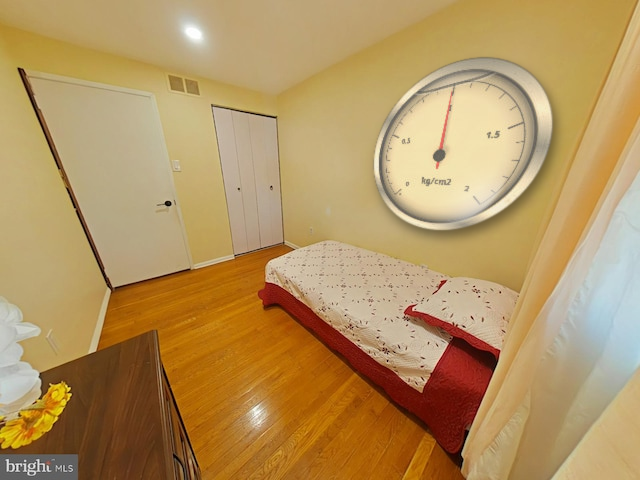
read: 1 kg/cm²
